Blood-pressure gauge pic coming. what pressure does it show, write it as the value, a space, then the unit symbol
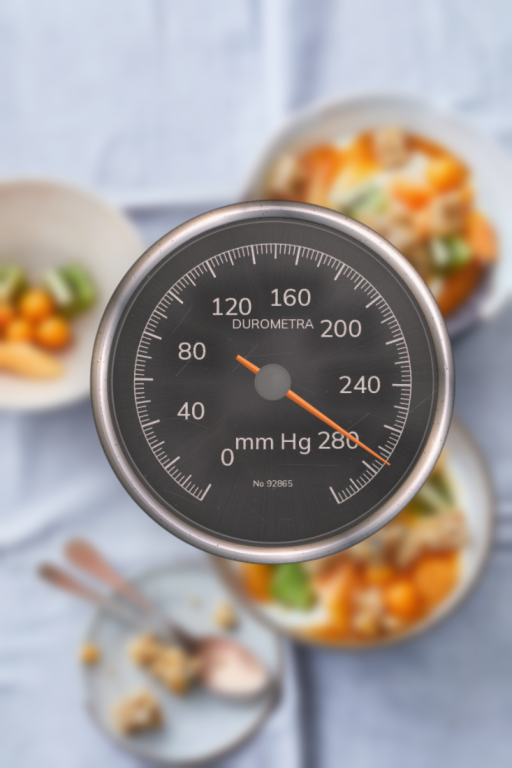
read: 274 mmHg
